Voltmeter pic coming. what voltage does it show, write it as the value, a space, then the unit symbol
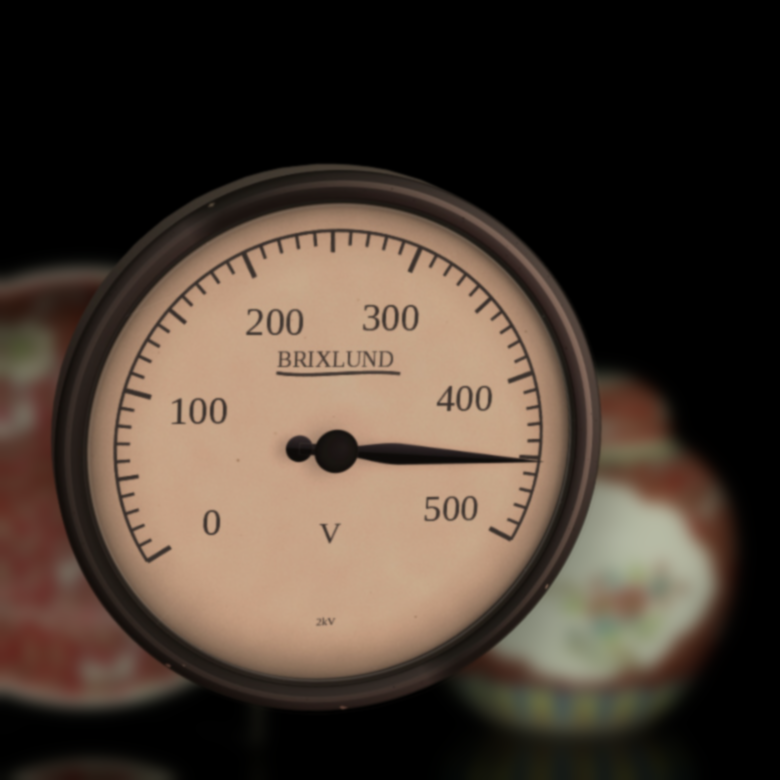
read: 450 V
